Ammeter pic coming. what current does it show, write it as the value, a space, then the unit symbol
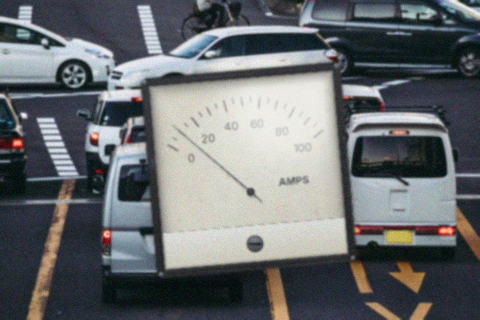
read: 10 A
